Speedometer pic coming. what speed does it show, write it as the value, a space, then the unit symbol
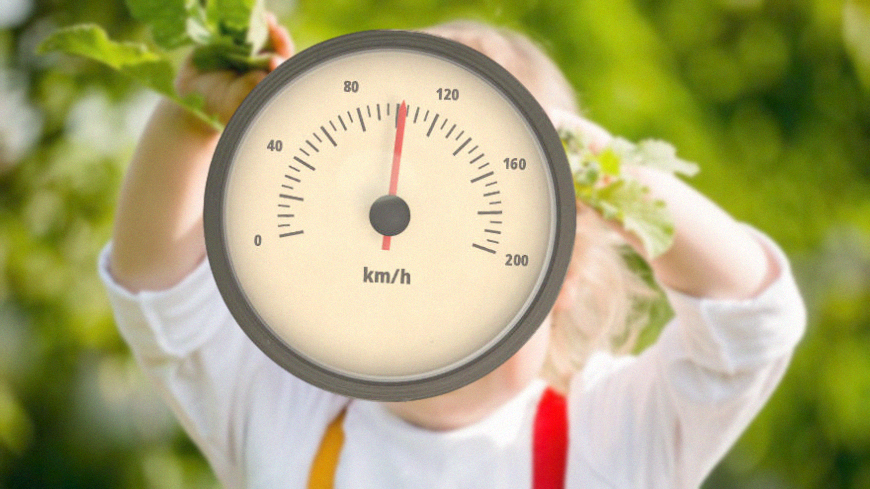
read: 102.5 km/h
